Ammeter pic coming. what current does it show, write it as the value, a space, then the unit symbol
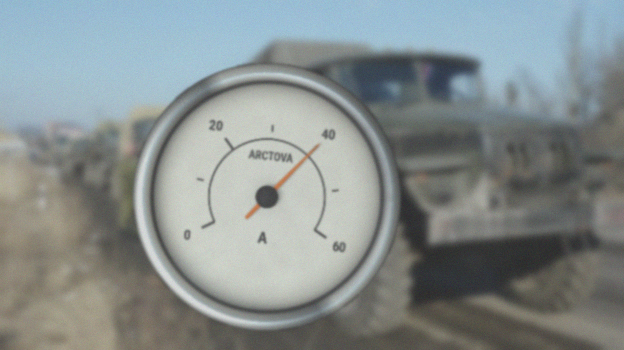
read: 40 A
